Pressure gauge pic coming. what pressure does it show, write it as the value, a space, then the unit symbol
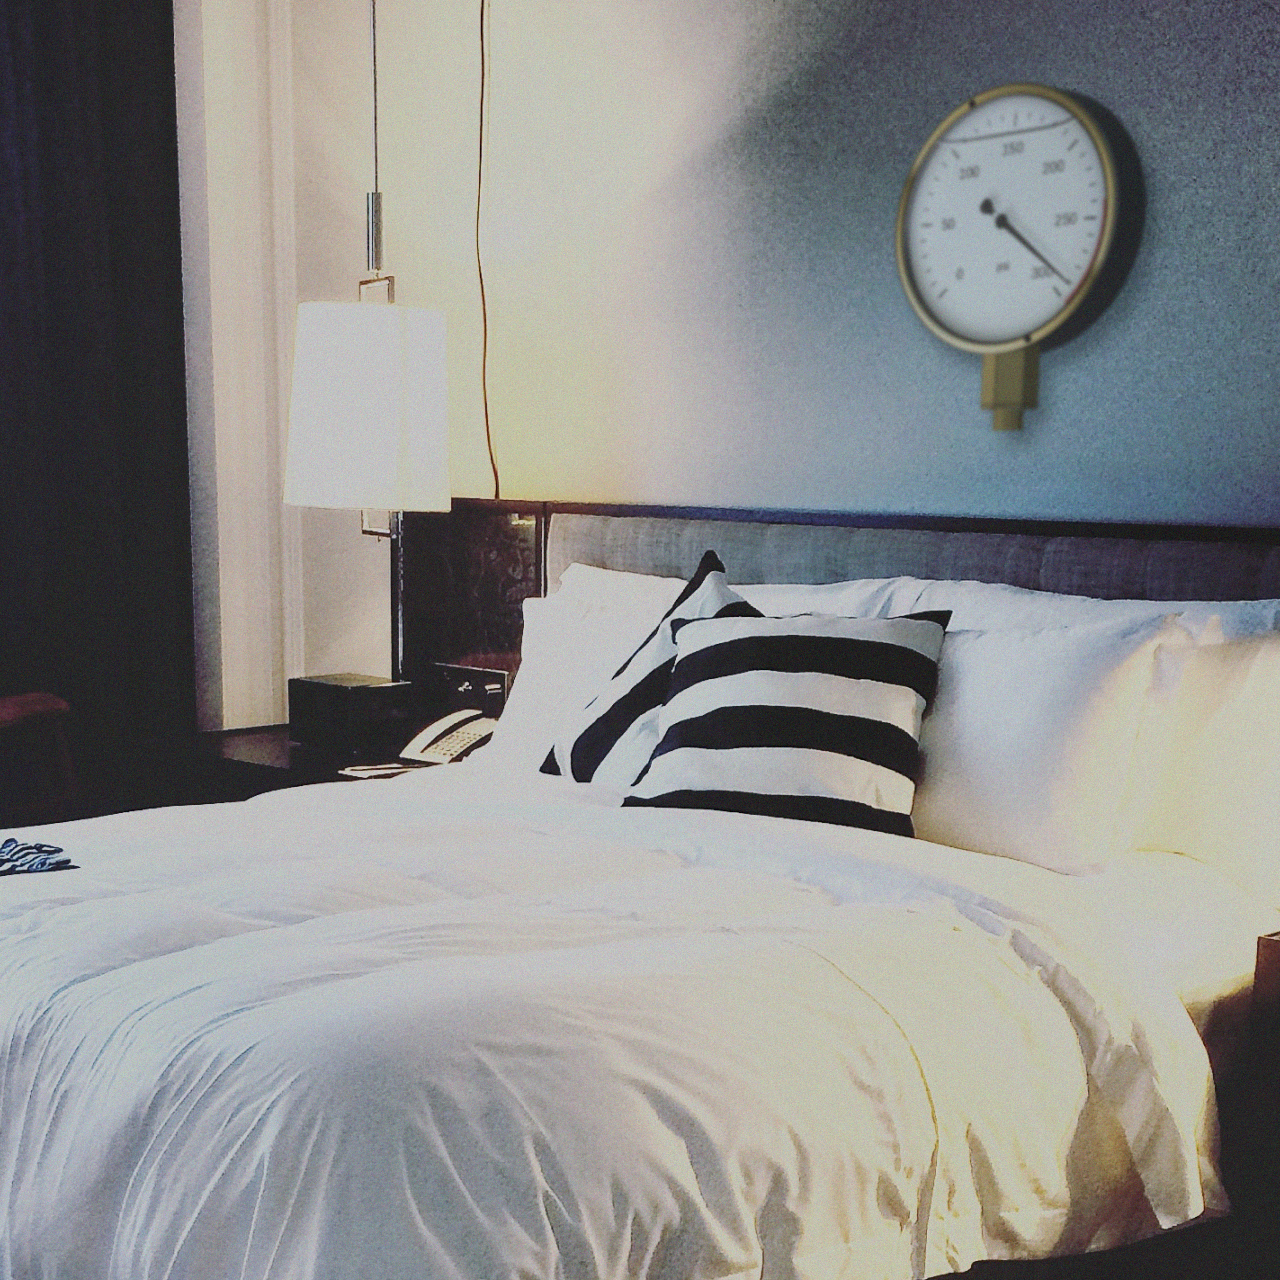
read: 290 psi
